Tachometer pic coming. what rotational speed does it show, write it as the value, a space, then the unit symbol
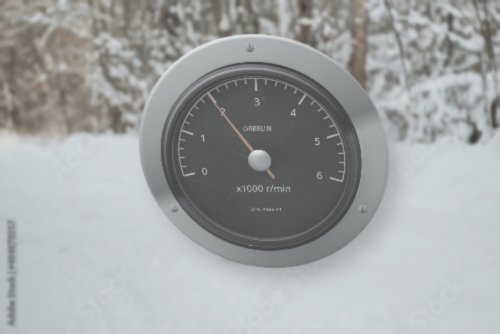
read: 2000 rpm
